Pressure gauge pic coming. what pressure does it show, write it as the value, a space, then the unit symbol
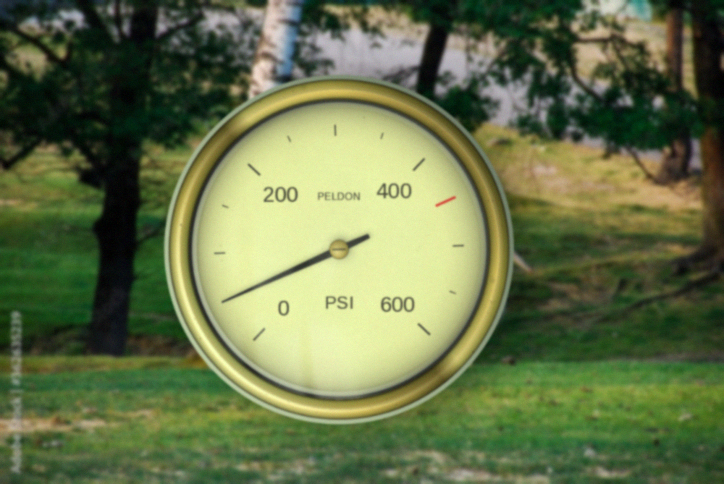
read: 50 psi
